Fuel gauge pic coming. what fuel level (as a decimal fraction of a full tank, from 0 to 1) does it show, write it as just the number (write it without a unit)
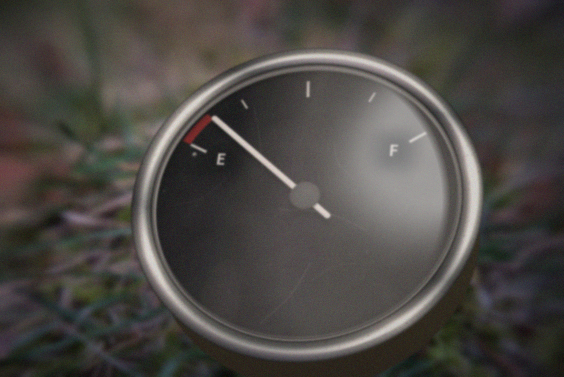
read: 0.125
